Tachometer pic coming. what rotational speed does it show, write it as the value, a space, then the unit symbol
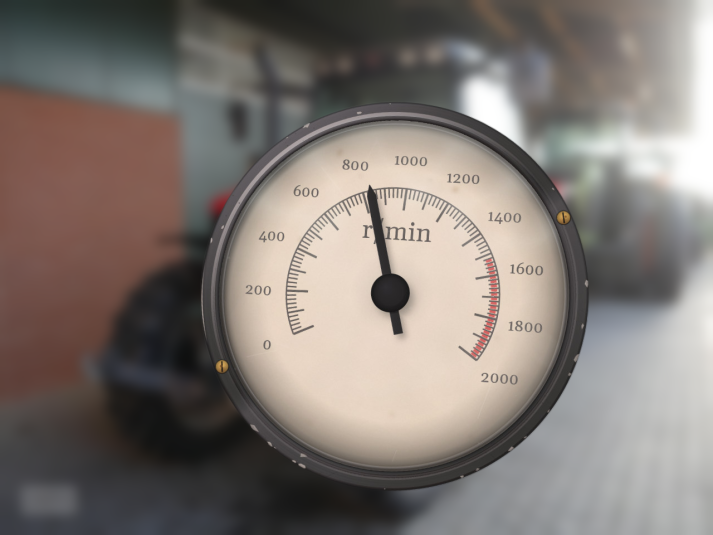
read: 840 rpm
